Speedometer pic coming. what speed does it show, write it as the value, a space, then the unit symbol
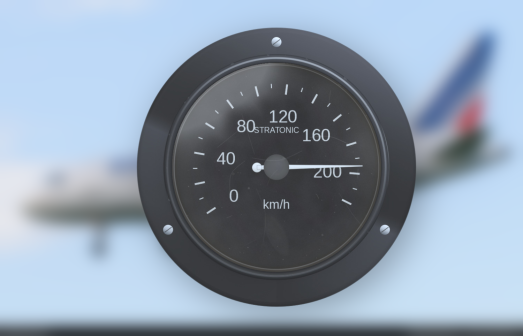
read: 195 km/h
